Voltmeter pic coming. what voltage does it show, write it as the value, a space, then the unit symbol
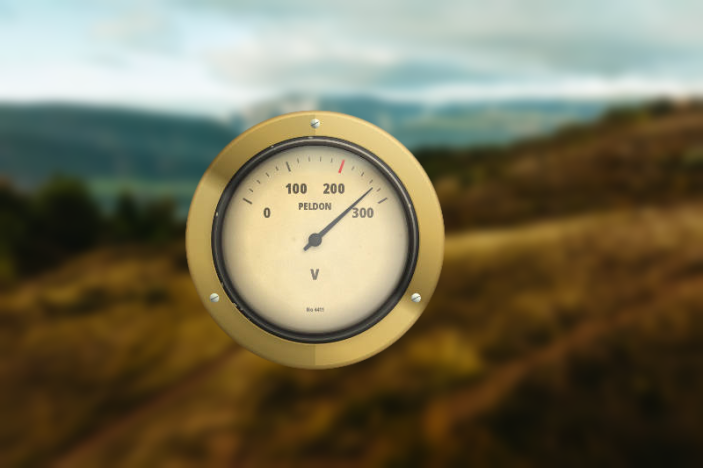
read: 270 V
